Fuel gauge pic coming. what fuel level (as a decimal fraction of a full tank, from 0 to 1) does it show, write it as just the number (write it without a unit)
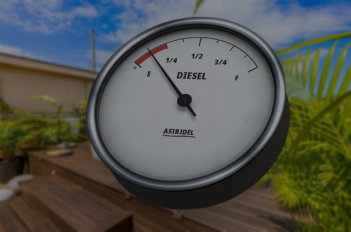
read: 0.125
